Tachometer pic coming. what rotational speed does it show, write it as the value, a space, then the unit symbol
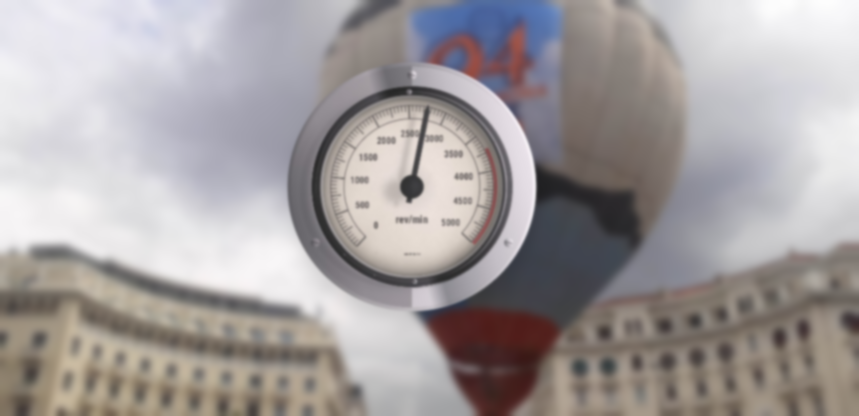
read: 2750 rpm
